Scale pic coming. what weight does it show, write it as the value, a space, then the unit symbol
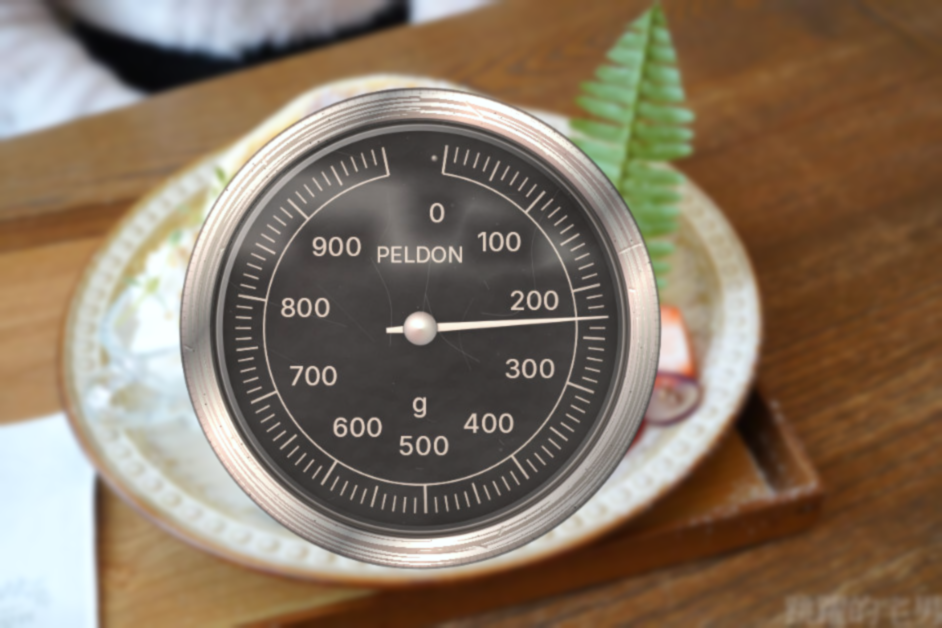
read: 230 g
